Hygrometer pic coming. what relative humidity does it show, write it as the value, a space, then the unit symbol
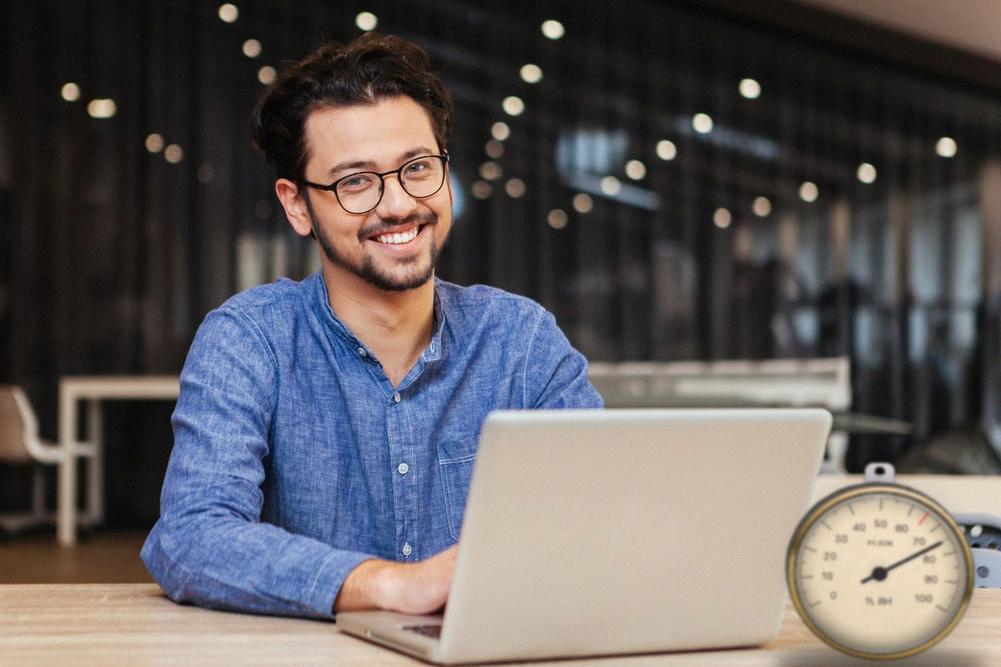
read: 75 %
